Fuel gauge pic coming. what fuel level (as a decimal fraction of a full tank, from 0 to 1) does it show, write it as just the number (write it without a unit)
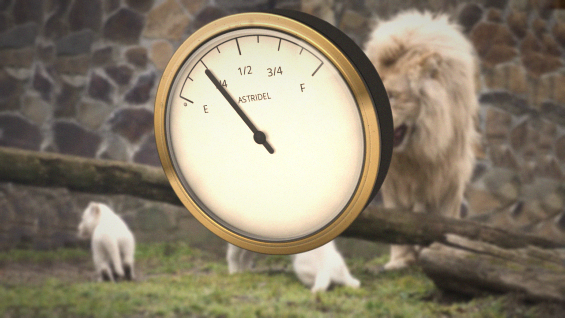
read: 0.25
